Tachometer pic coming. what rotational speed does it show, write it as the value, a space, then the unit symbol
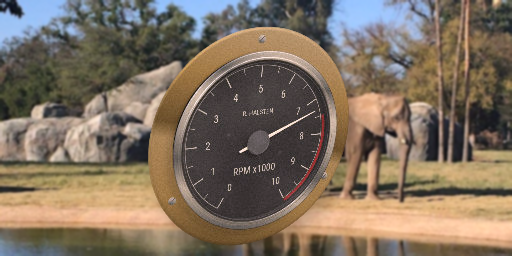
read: 7250 rpm
